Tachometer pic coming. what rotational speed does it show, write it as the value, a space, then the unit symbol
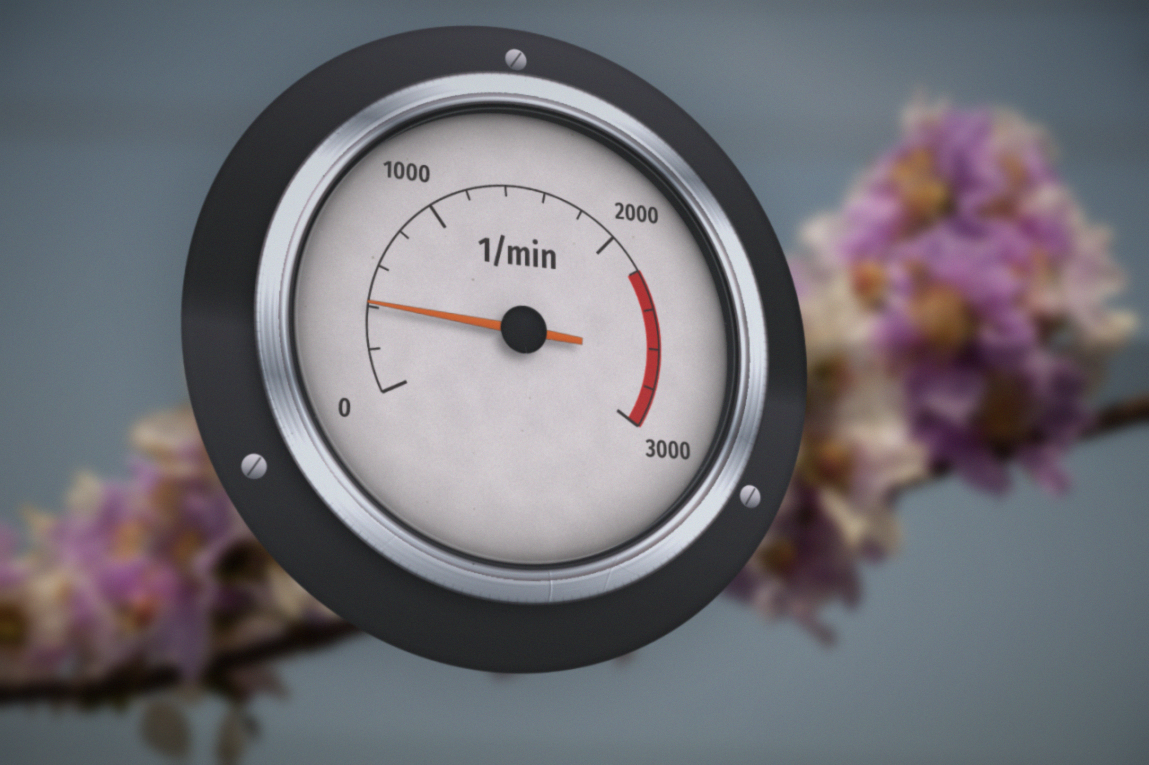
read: 400 rpm
